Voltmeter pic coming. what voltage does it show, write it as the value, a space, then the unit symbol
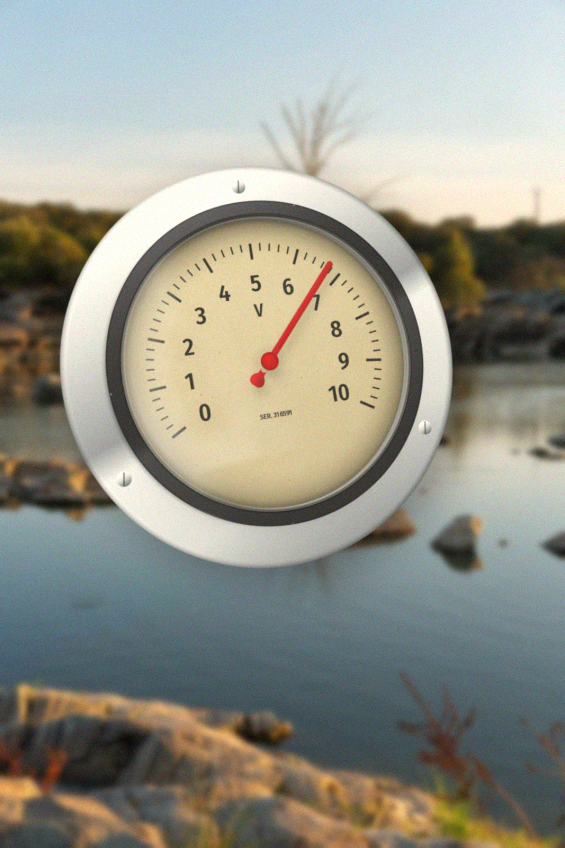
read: 6.7 V
